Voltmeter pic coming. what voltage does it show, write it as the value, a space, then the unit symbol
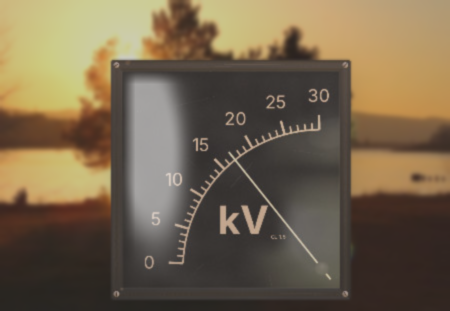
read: 17 kV
